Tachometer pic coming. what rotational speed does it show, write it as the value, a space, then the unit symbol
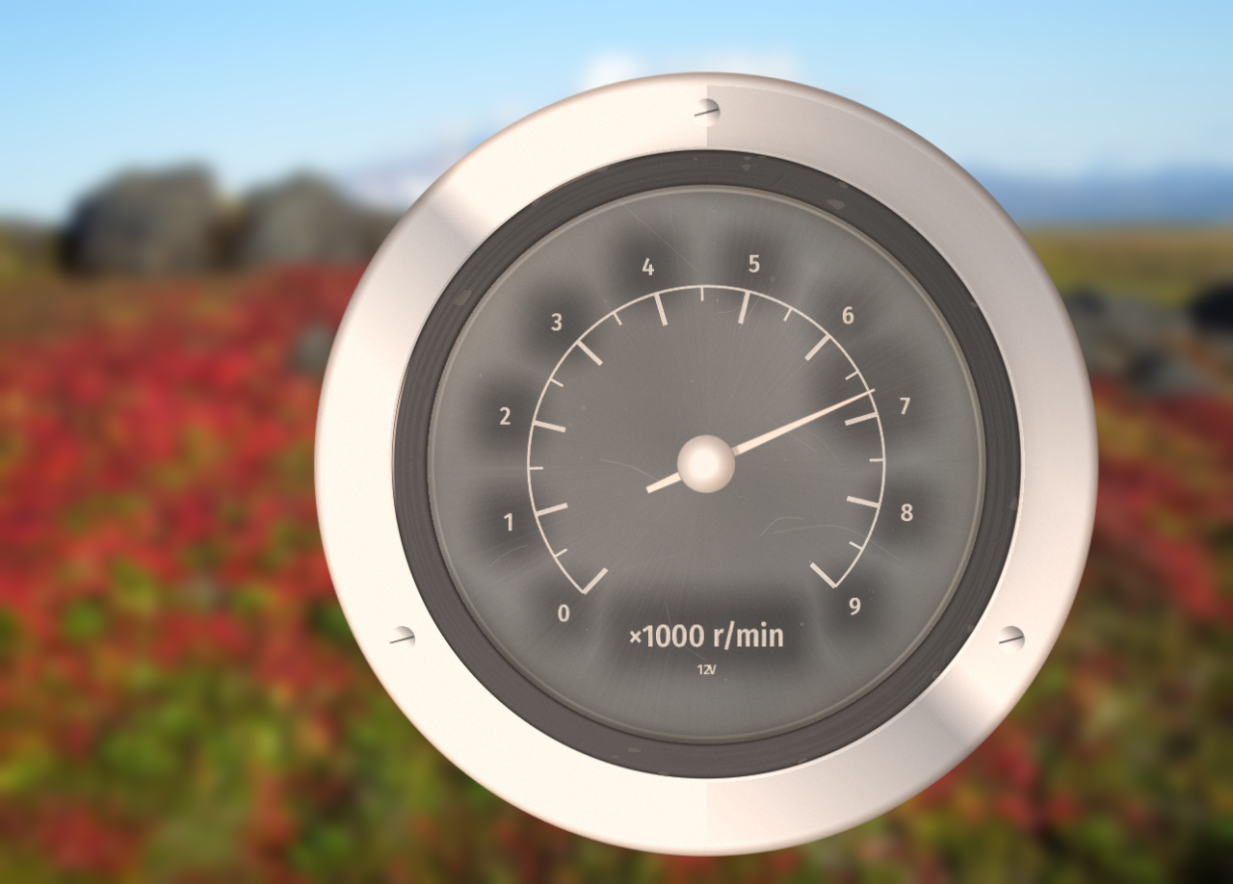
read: 6750 rpm
